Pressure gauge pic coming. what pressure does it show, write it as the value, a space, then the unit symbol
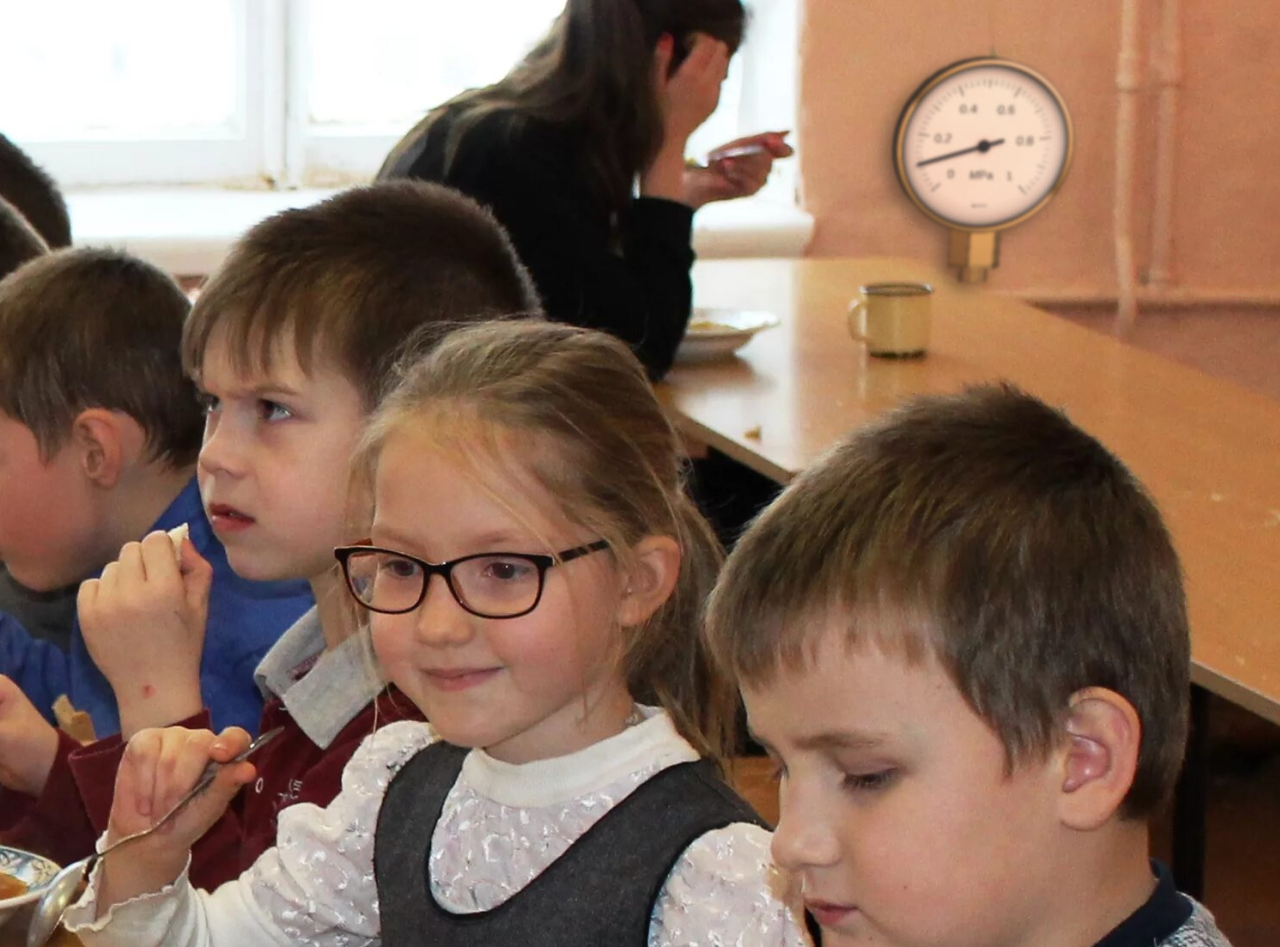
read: 0.1 MPa
